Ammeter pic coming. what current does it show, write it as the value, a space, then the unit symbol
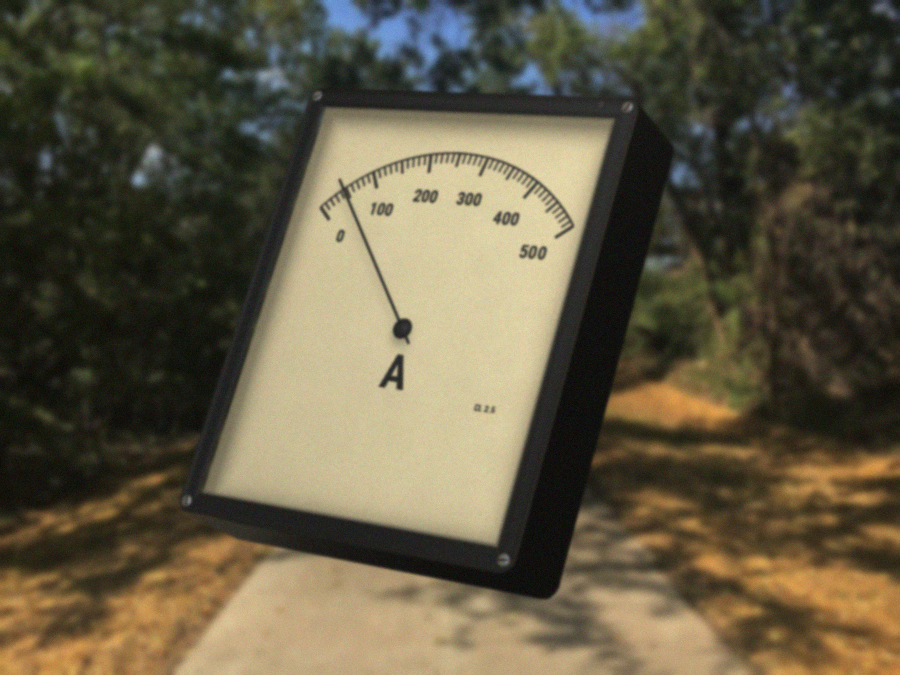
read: 50 A
